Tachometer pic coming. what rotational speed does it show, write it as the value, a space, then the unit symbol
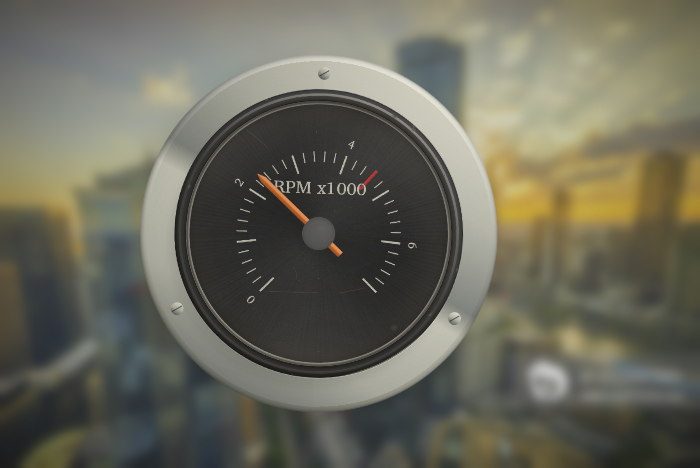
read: 2300 rpm
